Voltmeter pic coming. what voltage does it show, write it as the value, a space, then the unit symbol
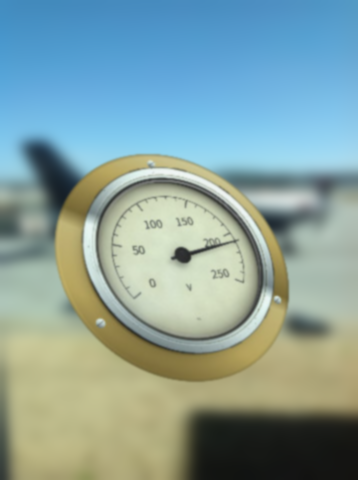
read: 210 V
